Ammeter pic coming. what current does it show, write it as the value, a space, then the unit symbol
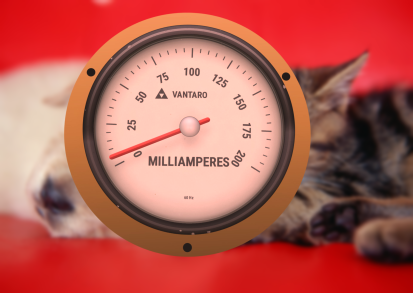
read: 5 mA
